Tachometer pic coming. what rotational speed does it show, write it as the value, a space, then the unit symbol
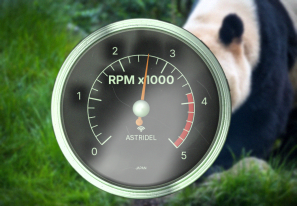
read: 2600 rpm
